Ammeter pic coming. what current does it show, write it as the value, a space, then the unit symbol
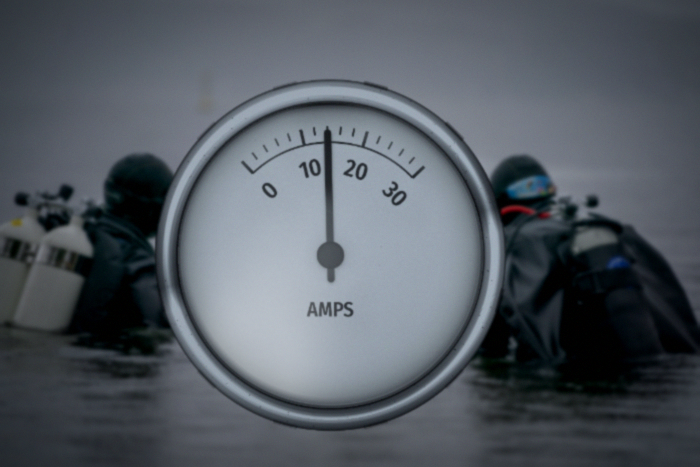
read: 14 A
